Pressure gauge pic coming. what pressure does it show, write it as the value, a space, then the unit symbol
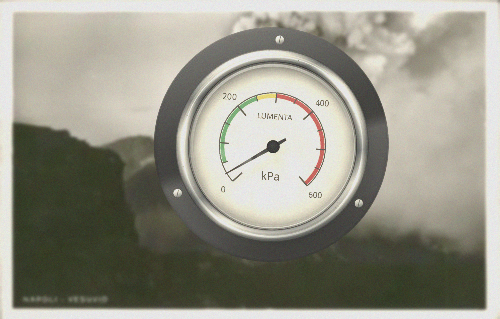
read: 25 kPa
